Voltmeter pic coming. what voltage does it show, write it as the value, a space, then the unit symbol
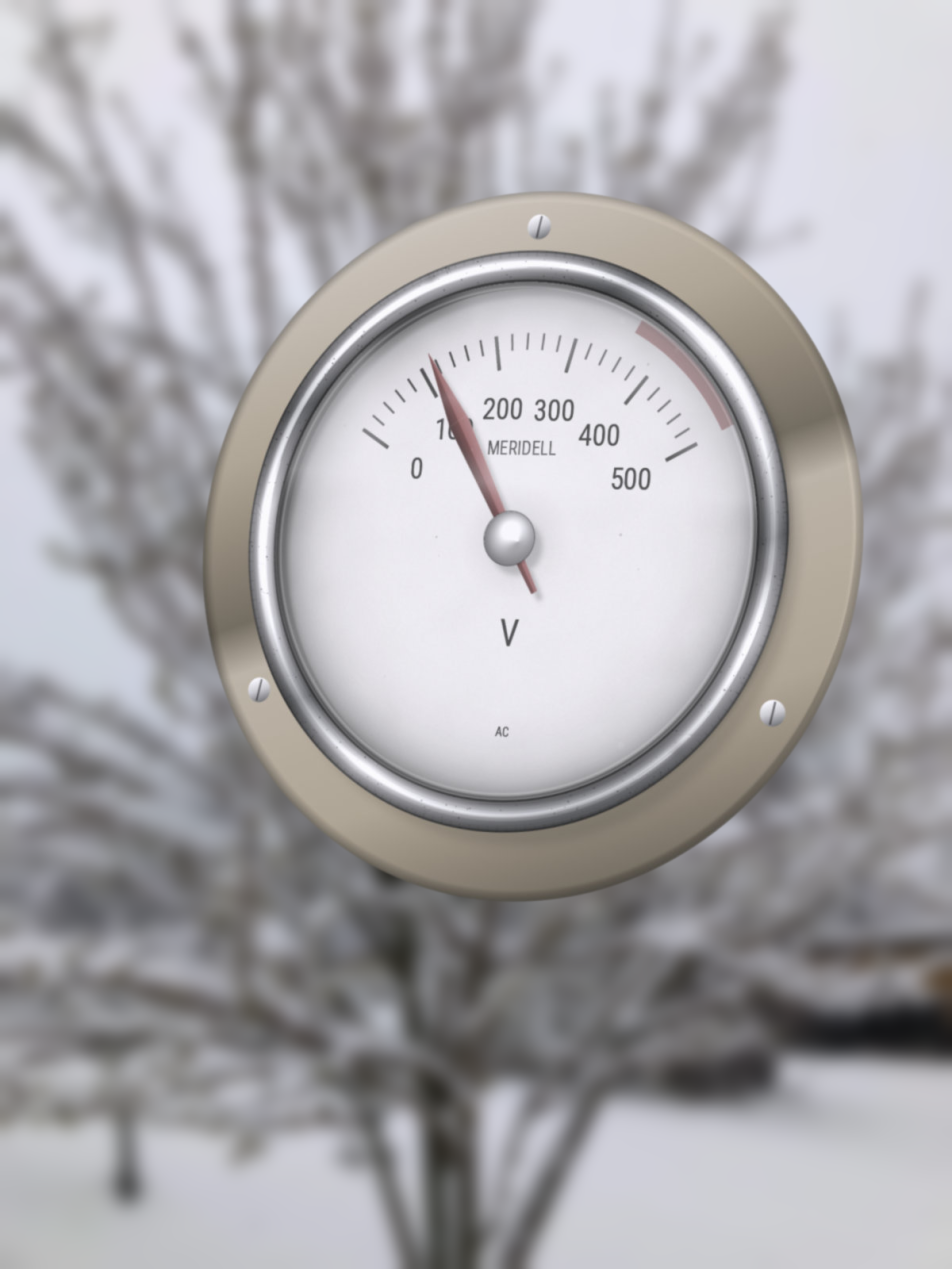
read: 120 V
